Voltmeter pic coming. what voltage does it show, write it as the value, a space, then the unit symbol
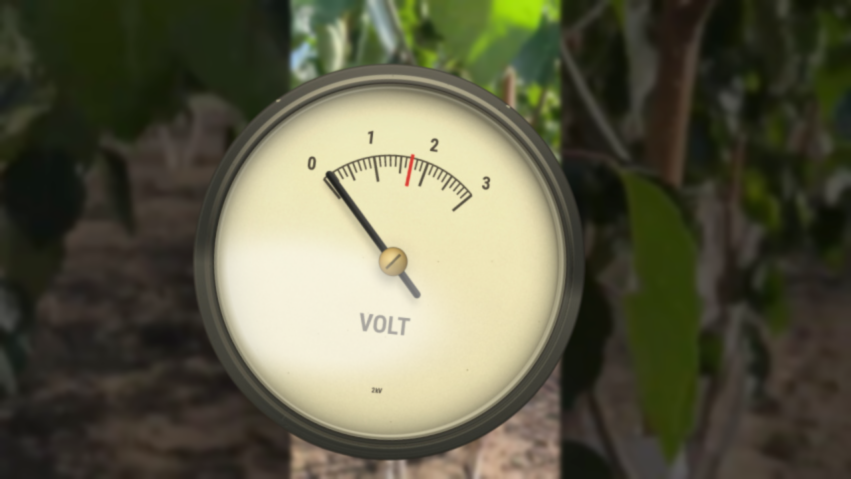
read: 0.1 V
